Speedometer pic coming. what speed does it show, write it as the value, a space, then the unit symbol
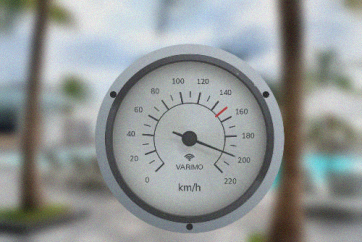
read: 200 km/h
